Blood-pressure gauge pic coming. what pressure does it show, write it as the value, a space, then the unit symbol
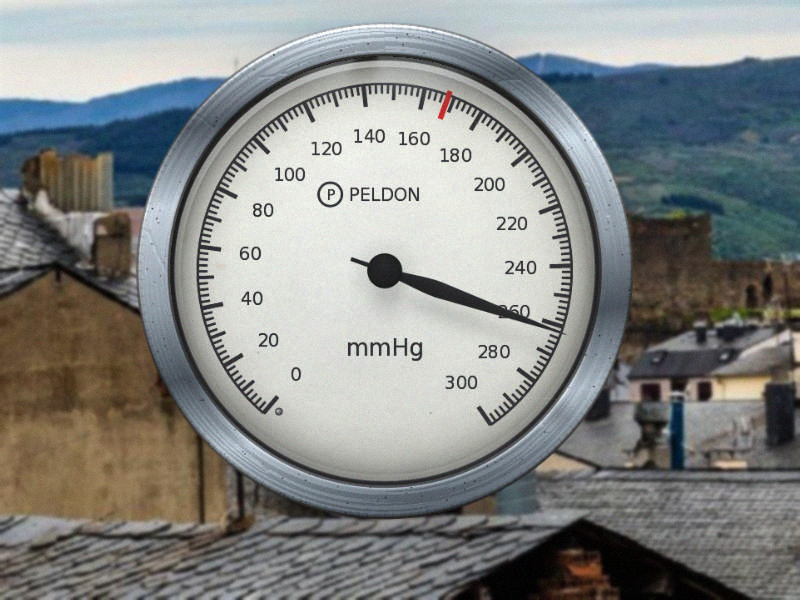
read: 262 mmHg
